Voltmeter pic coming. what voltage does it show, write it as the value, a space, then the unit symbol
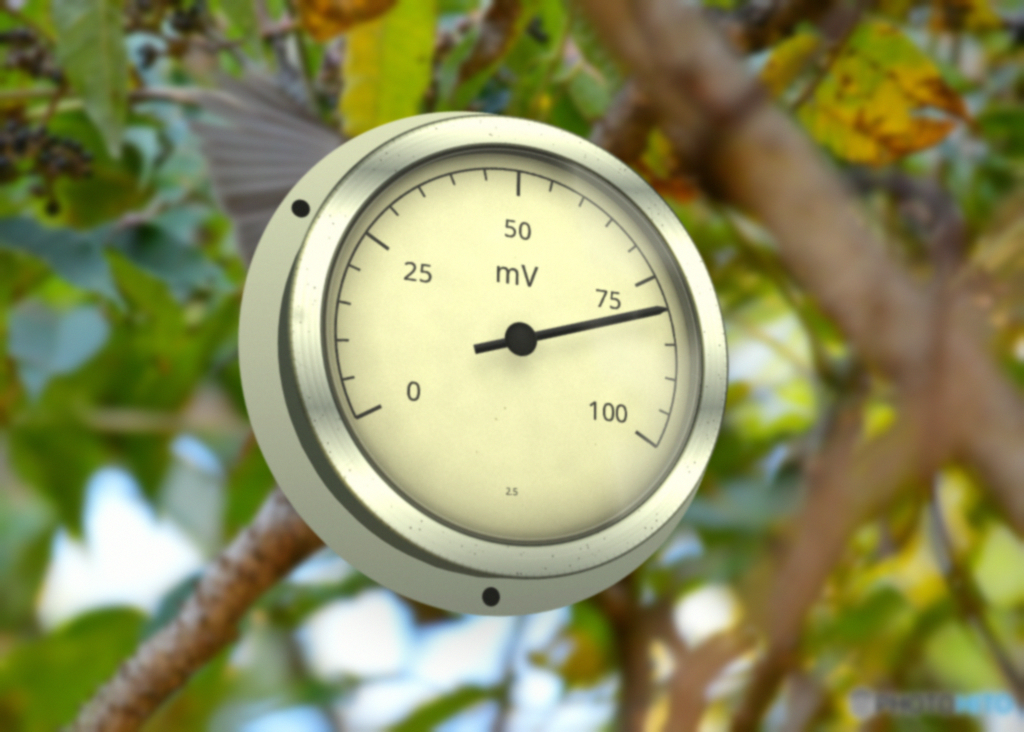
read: 80 mV
